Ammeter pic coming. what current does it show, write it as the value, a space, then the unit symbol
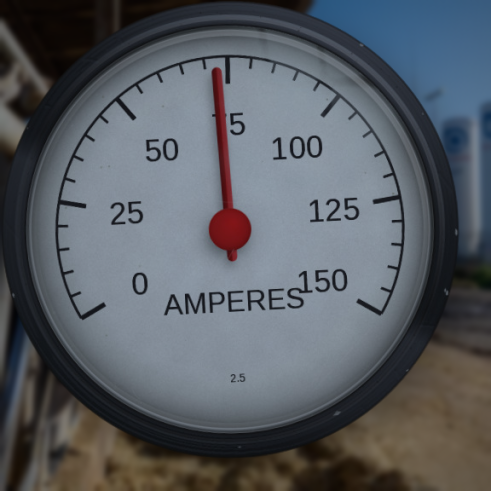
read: 72.5 A
